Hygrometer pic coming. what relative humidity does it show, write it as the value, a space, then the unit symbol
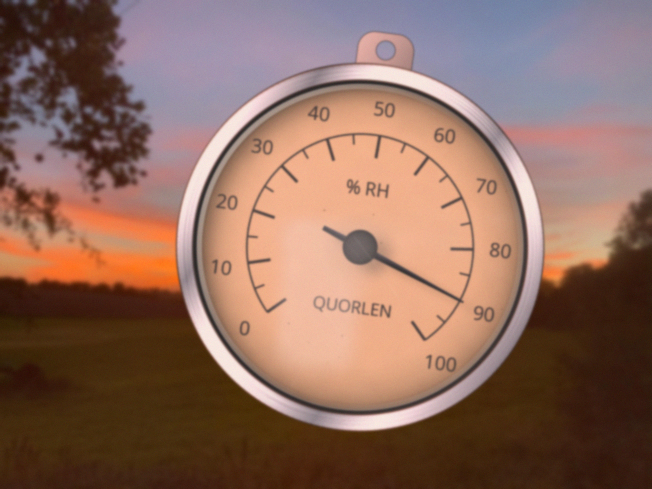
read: 90 %
